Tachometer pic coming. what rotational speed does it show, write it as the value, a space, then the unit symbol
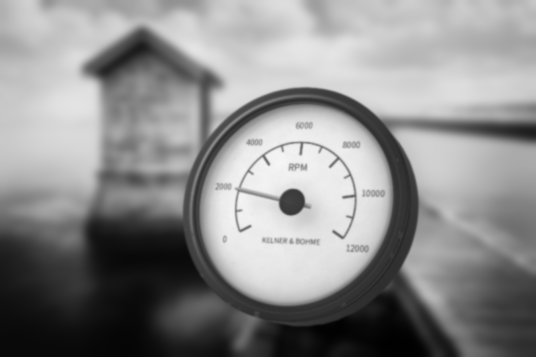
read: 2000 rpm
